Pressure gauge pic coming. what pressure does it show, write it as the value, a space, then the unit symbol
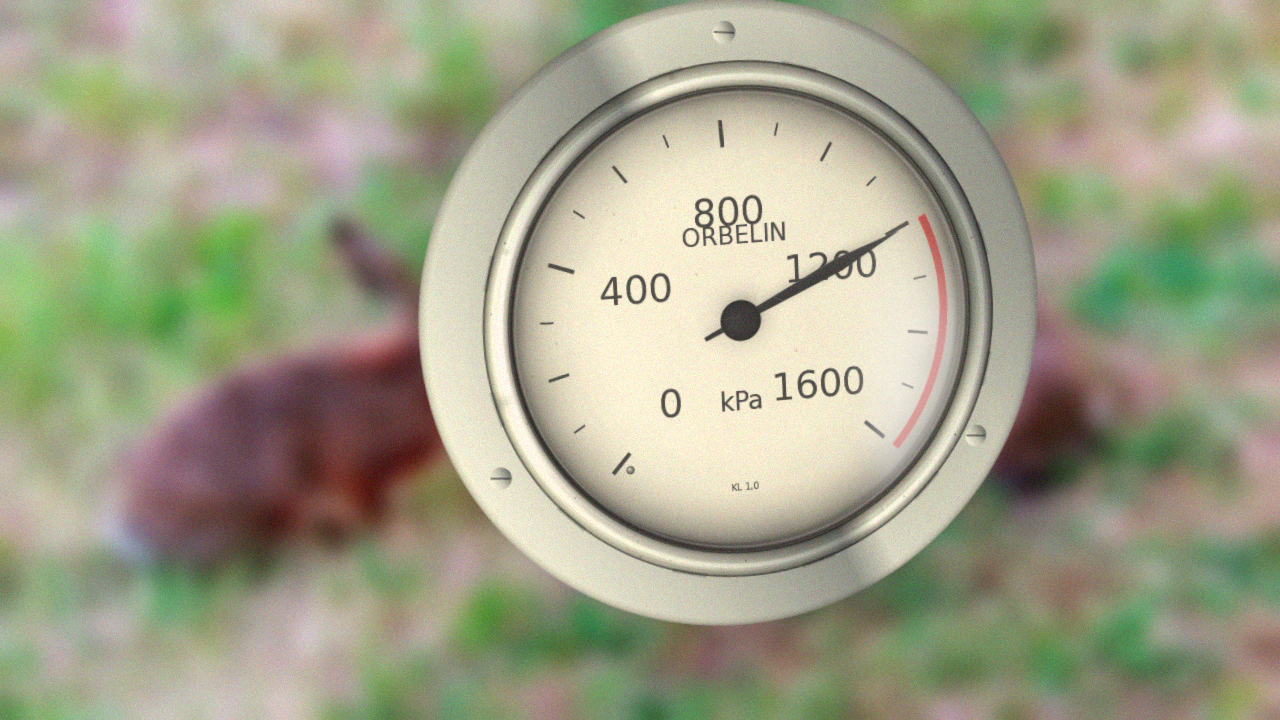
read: 1200 kPa
